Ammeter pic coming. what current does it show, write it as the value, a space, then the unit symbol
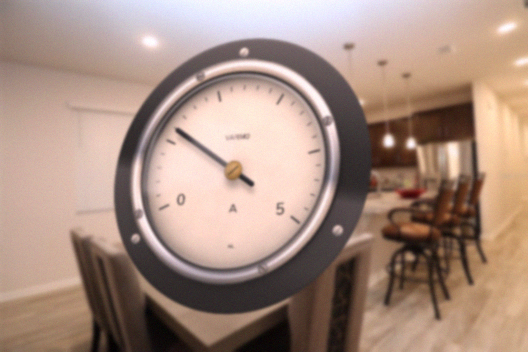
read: 1.2 A
